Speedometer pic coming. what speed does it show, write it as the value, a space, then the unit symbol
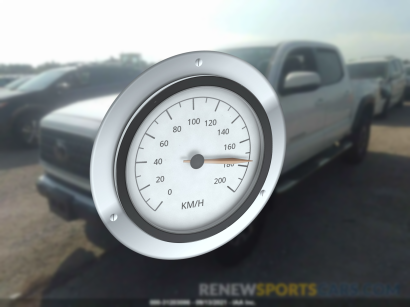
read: 175 km/h
